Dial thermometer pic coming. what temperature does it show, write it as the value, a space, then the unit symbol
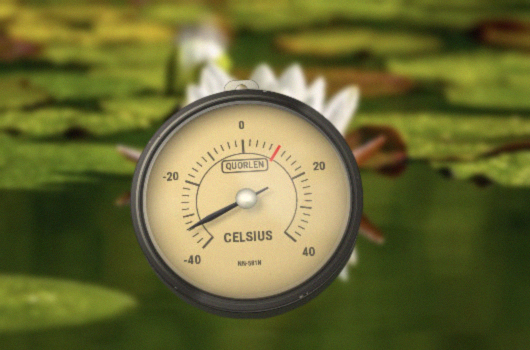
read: -34 °C
